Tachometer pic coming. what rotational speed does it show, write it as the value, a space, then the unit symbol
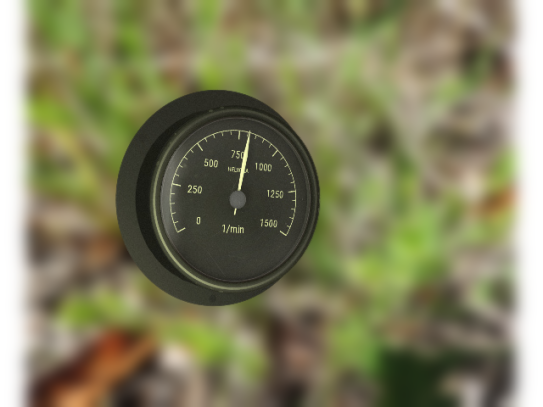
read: 800 rpm
